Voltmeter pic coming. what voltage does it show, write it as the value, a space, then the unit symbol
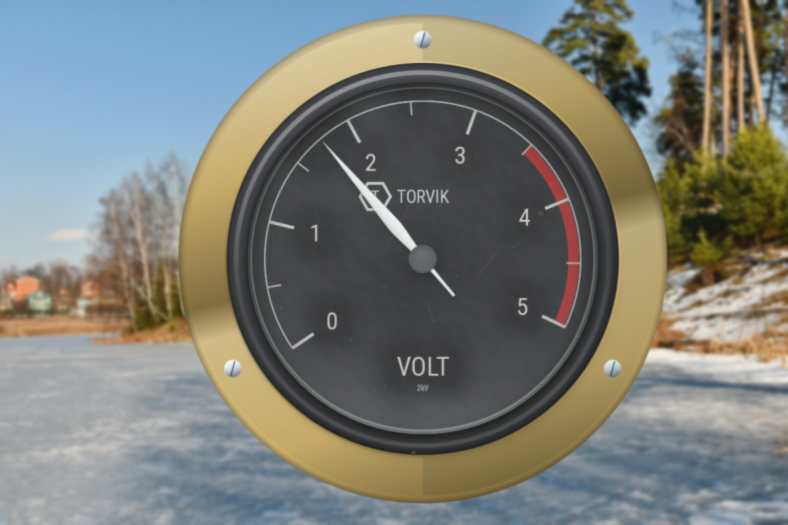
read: 1.75 V
